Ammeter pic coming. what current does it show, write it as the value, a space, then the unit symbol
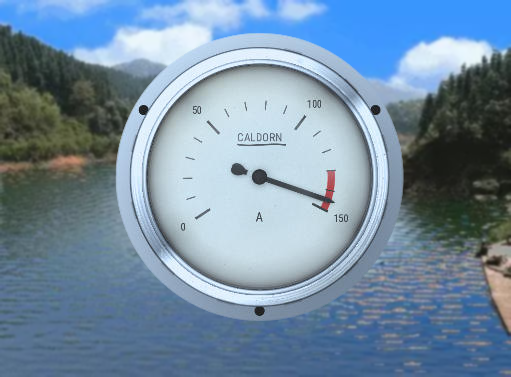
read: 145 A
